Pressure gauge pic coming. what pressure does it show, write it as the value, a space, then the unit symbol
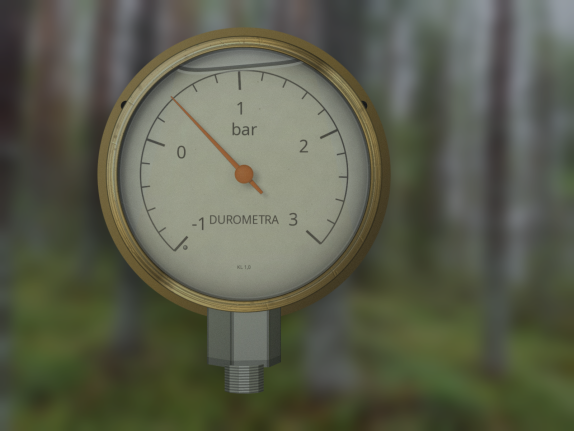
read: 0.4 bar
